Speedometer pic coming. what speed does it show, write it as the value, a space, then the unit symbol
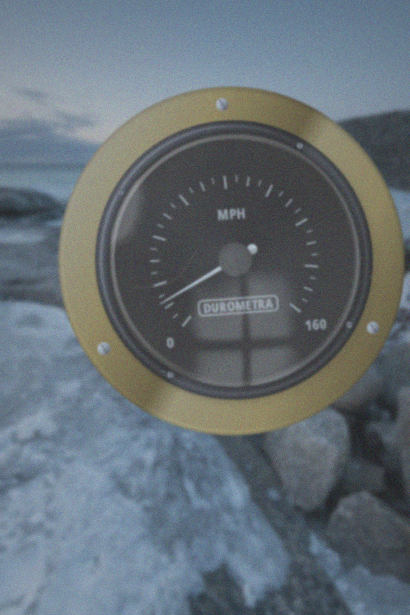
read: 12.5 mph
